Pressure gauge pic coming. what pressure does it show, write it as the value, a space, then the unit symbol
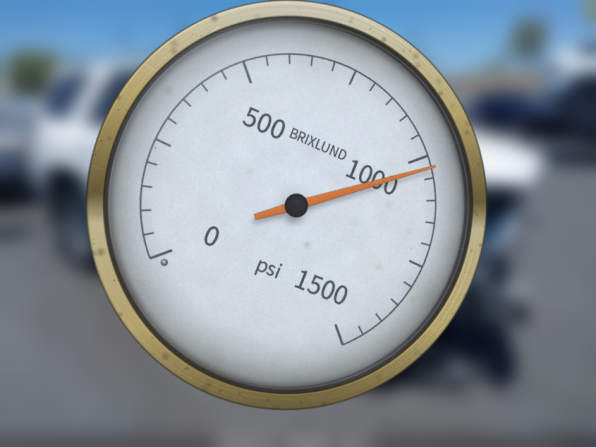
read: 1025 psi
